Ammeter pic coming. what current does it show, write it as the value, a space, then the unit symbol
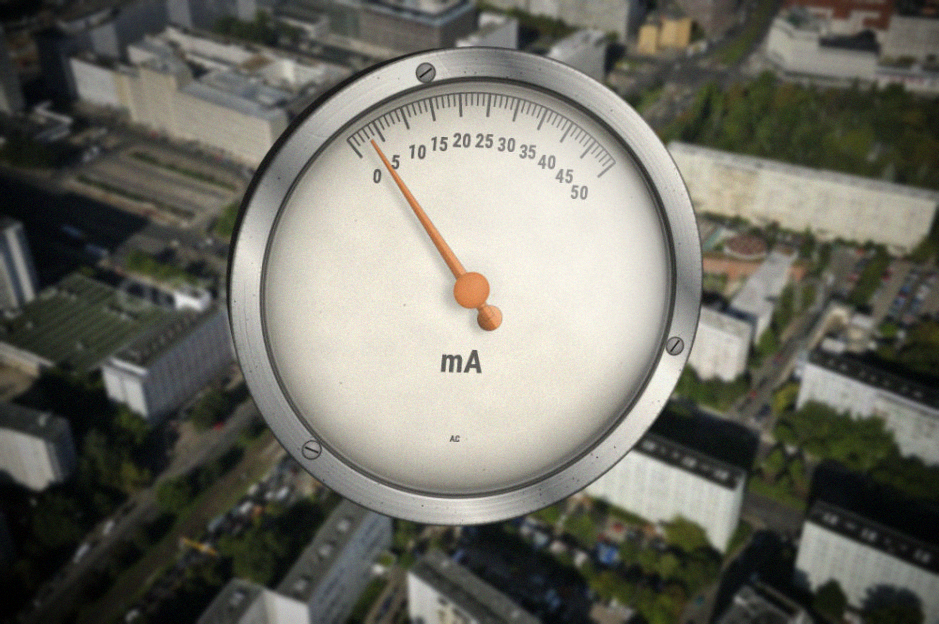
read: 3 mA
